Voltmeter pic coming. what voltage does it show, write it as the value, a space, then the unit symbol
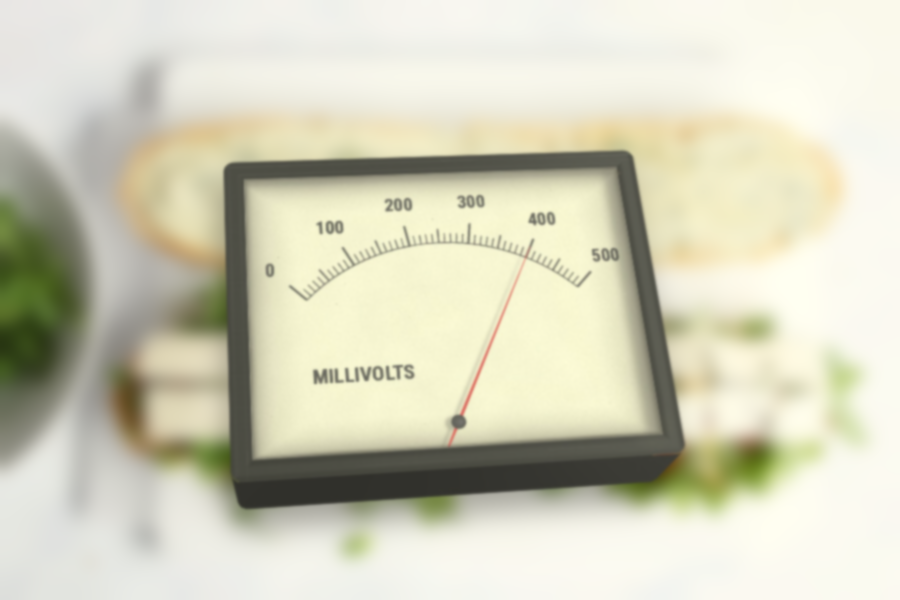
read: 400 mV
